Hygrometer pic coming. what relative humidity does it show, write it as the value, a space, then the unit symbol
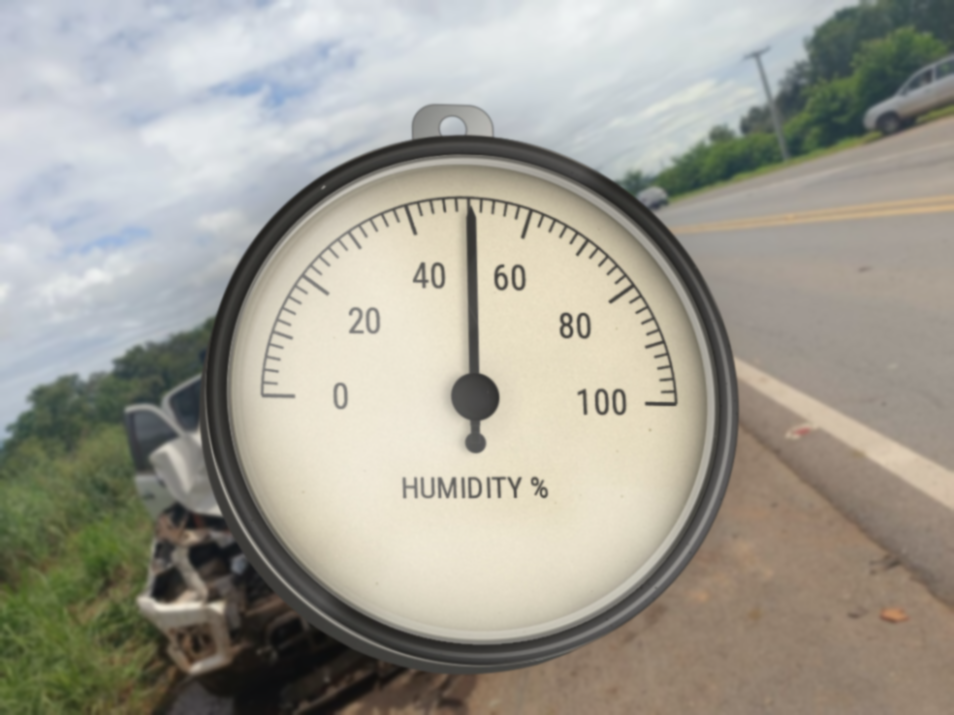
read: 50 %
